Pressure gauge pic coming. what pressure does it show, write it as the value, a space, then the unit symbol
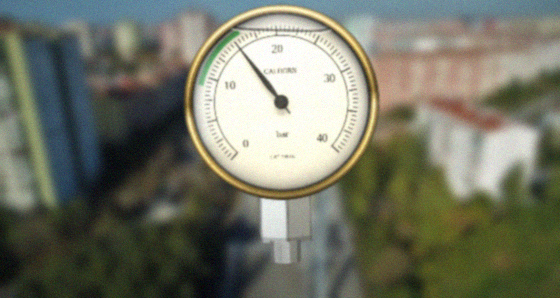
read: 15 bar
